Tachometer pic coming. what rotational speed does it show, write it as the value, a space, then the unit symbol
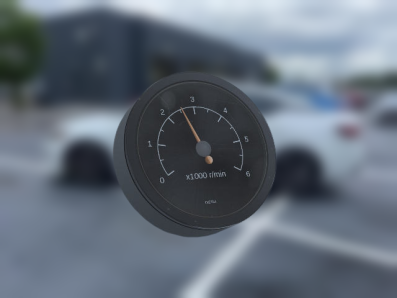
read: 2500 rpm
